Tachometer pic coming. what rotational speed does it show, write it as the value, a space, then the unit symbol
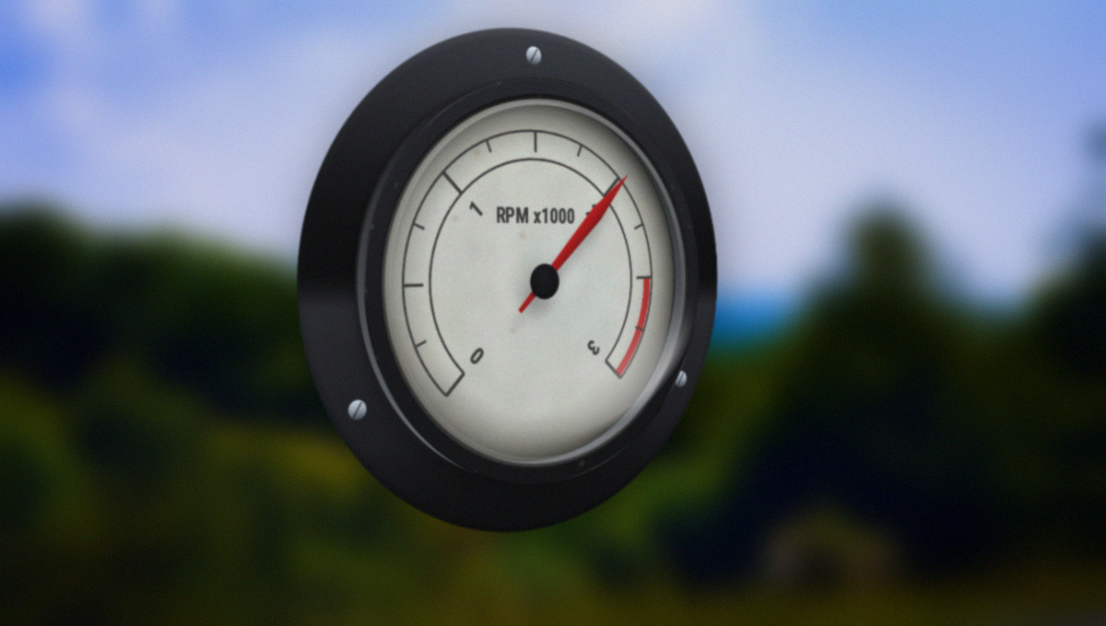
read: 2000 rpm
